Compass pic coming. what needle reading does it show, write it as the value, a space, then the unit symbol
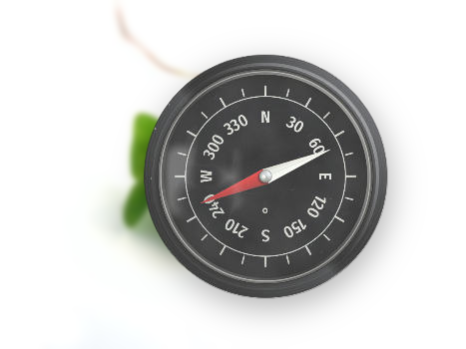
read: 247.5 °
